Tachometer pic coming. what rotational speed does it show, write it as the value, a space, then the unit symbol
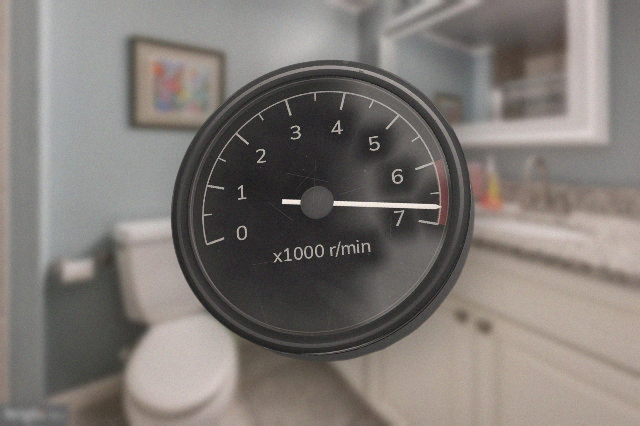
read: 6750 rpm
